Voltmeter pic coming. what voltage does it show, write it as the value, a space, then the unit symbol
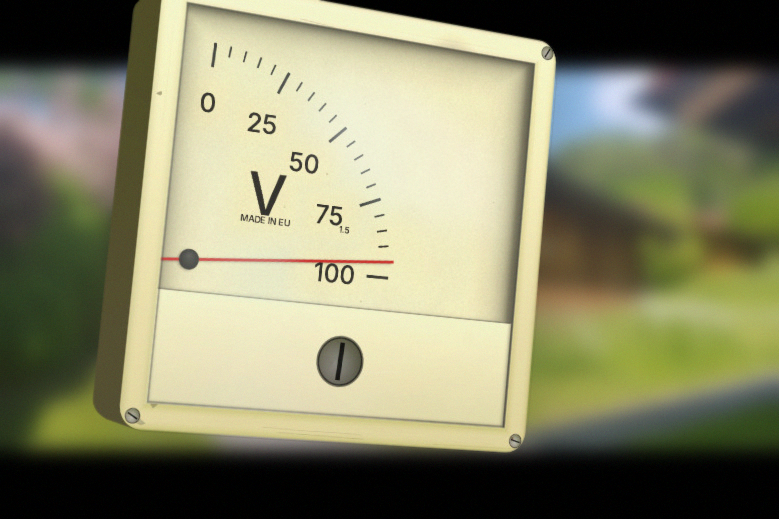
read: 95 V
